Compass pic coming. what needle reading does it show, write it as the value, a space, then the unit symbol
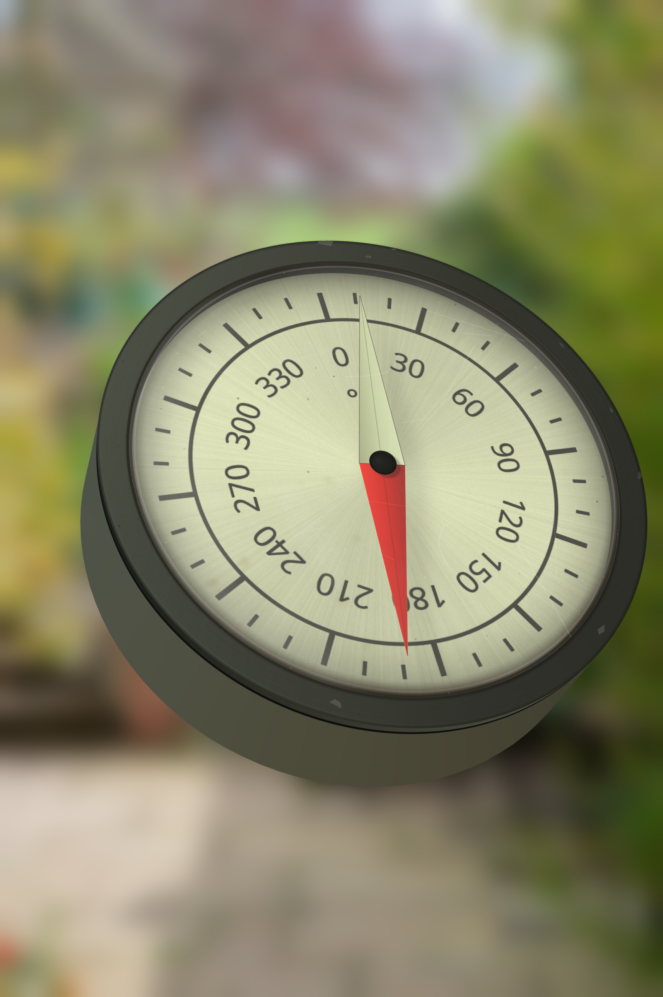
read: 190 °
